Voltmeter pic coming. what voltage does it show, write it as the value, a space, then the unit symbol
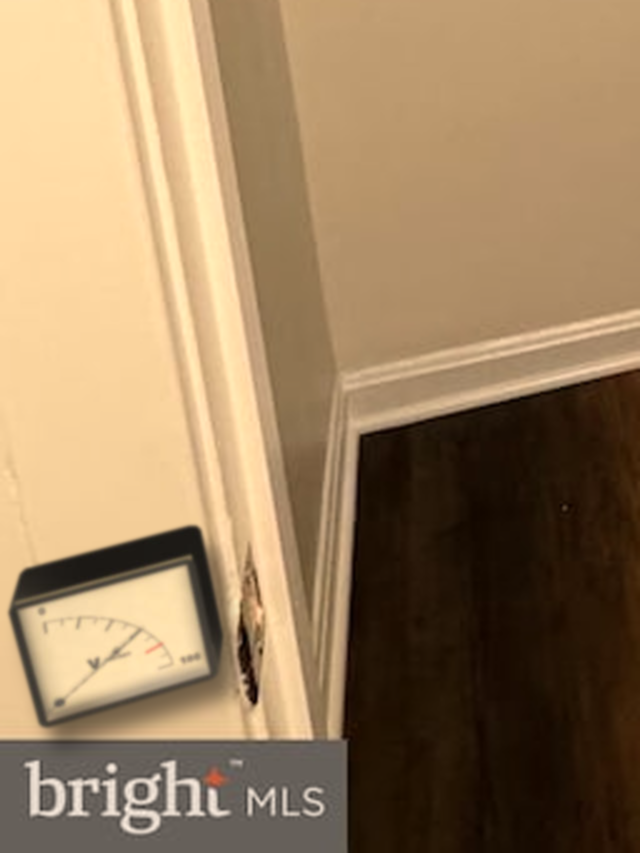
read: 60 V
